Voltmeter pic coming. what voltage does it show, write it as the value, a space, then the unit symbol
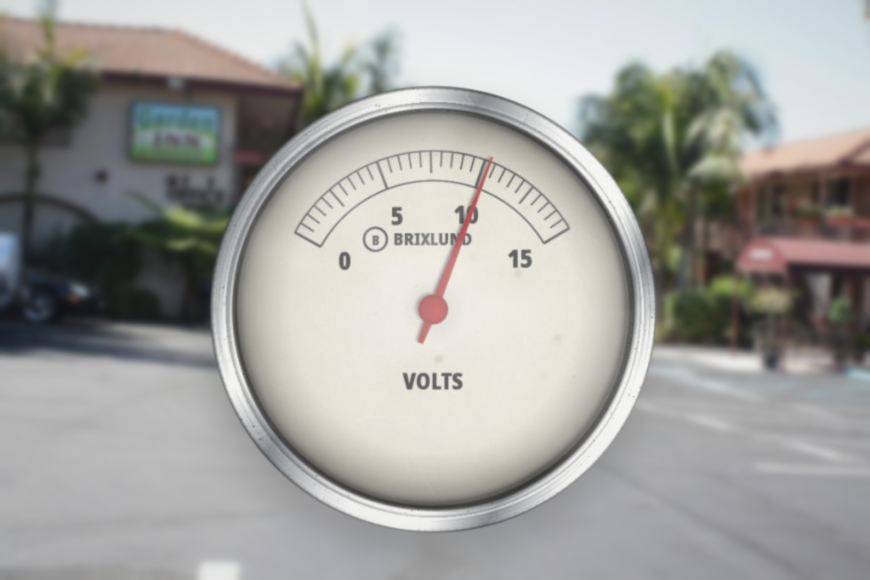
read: 10.25 V
